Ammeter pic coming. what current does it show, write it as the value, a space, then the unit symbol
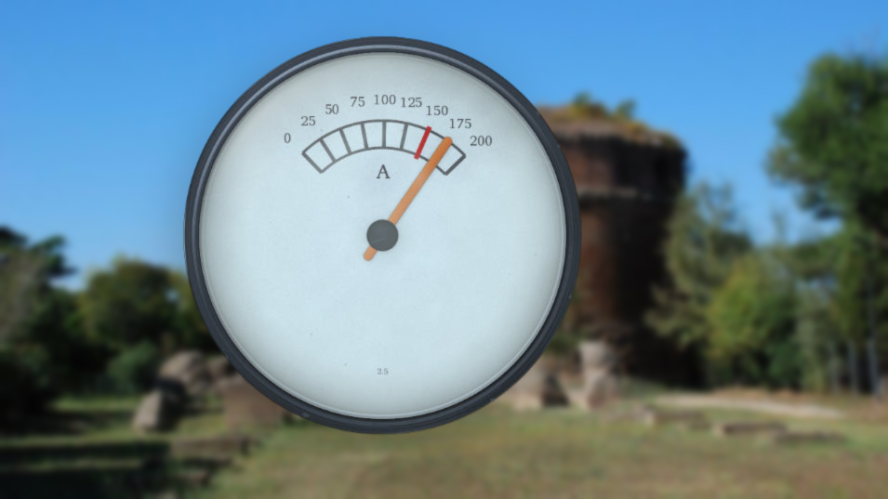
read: 175 A
